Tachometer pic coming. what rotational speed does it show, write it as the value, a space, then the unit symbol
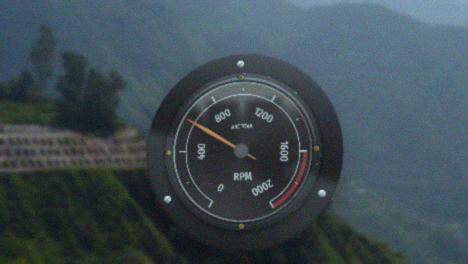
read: 600 rpm
